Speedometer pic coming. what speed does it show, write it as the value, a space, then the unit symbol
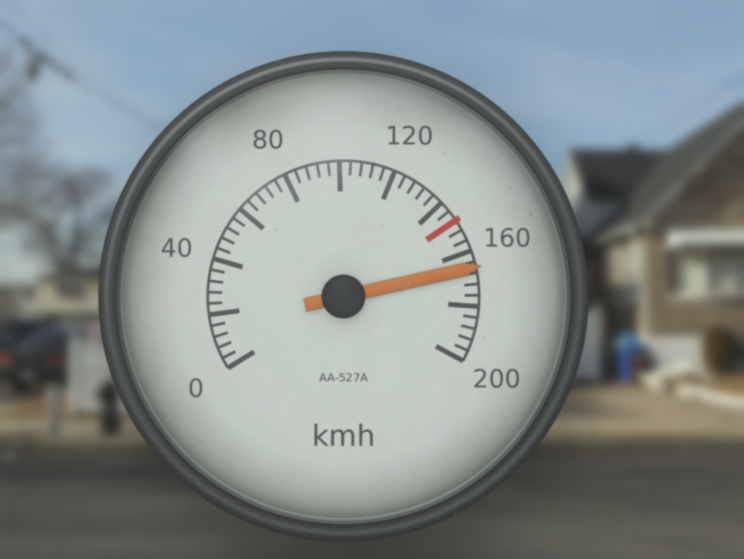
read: 166 km/h
